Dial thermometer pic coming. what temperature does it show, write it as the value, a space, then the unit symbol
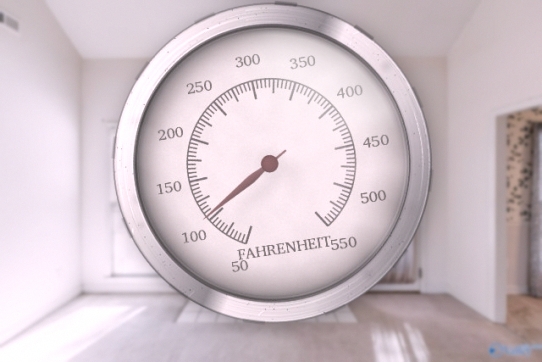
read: 105 °F
